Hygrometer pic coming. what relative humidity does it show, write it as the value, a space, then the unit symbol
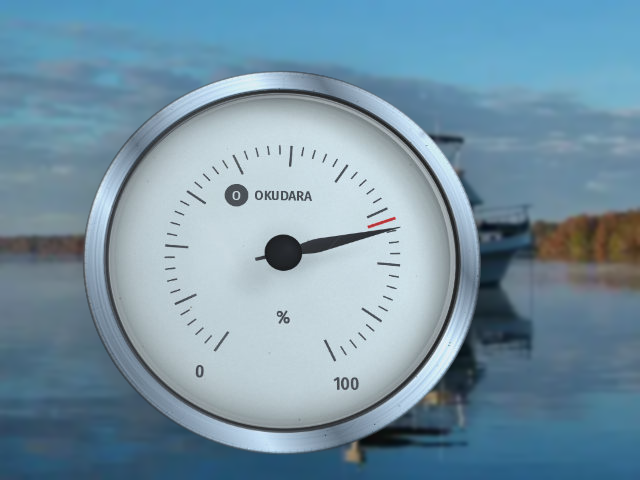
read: 74 %
